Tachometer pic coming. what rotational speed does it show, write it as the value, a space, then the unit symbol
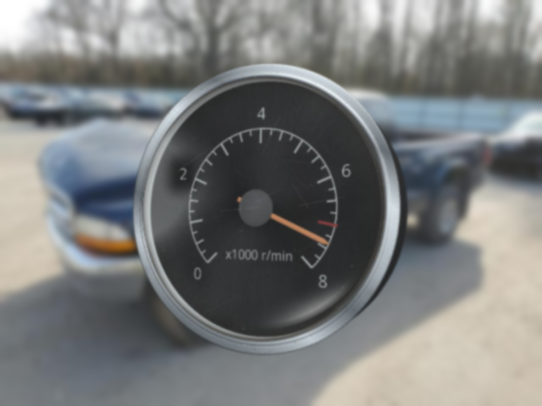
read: 7375 rpm
